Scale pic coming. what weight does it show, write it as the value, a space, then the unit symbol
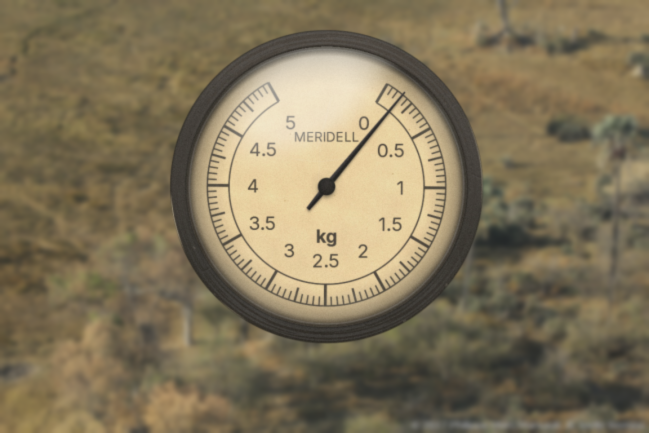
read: 0.15 kg
